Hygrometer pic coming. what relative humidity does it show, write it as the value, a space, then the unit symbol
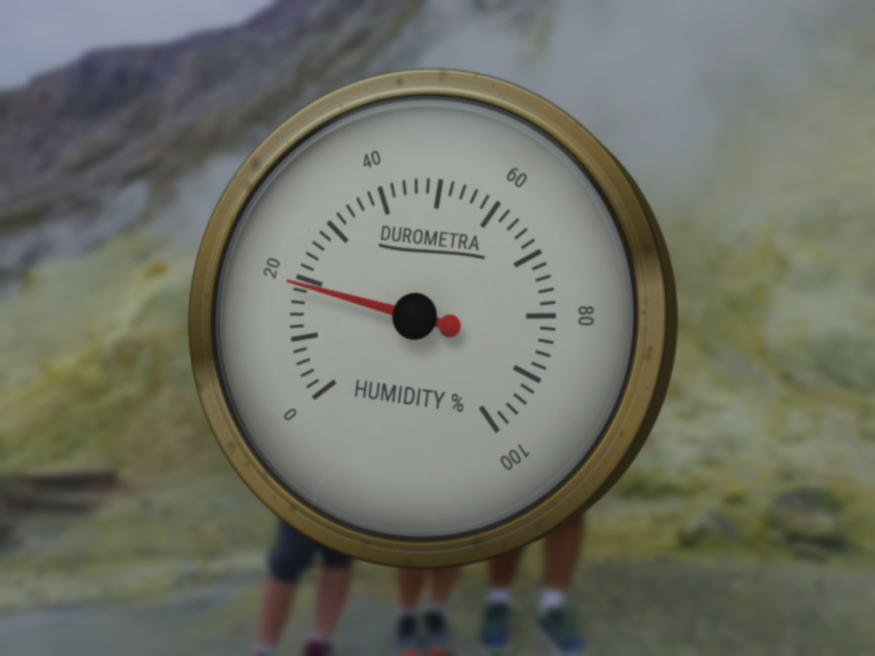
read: 19 %
